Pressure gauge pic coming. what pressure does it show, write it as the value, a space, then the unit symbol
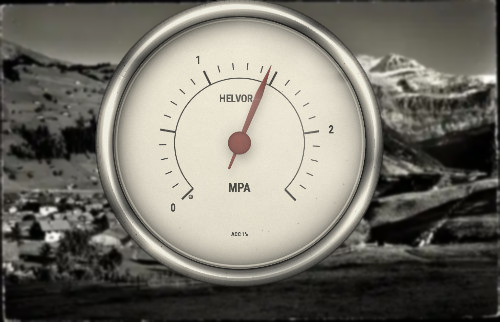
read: 1.45 MPa
